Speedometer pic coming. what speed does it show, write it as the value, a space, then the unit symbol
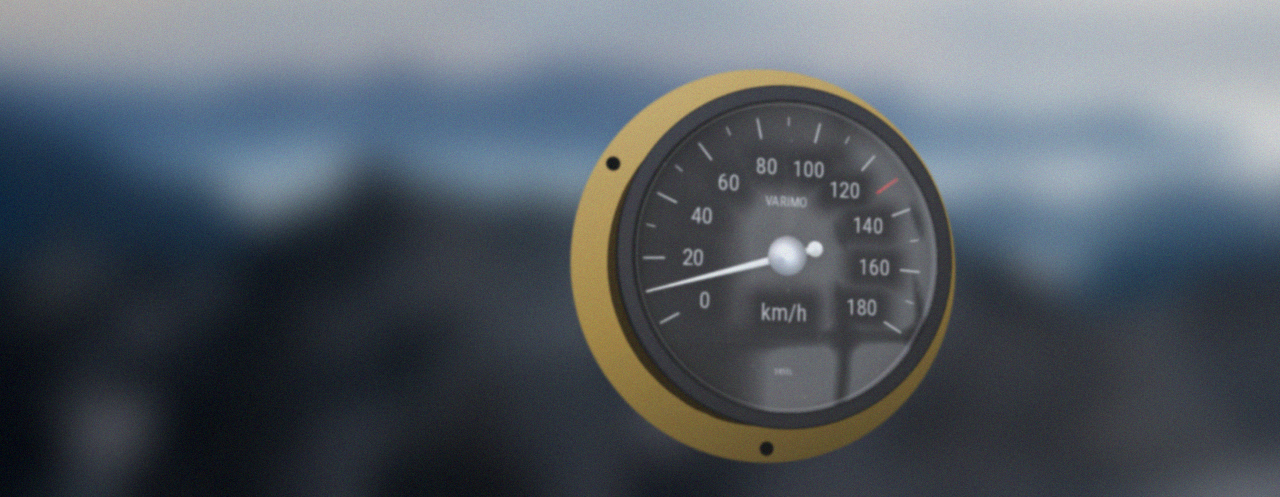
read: 10 km/h
